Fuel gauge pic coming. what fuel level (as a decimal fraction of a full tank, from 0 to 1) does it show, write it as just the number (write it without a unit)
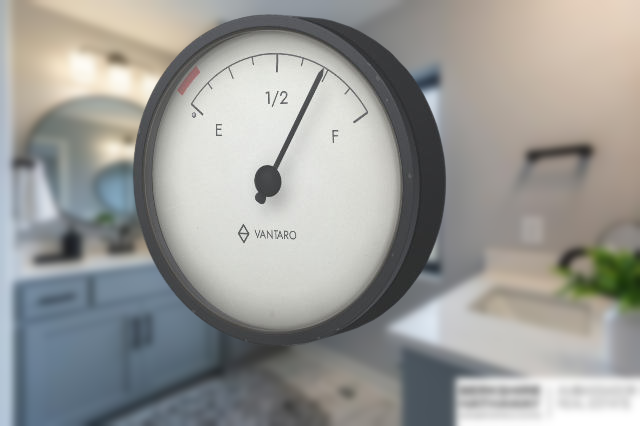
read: 0.75
